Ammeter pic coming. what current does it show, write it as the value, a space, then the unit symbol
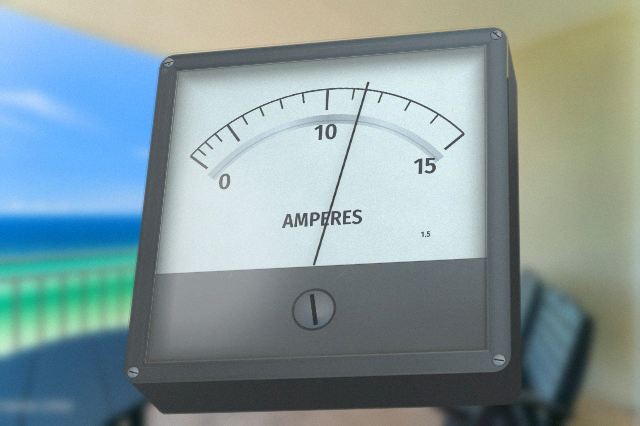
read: 11.5 A
